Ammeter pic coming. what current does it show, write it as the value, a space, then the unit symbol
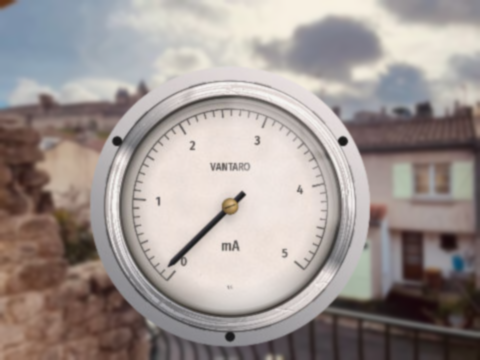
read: 0.1 mA
